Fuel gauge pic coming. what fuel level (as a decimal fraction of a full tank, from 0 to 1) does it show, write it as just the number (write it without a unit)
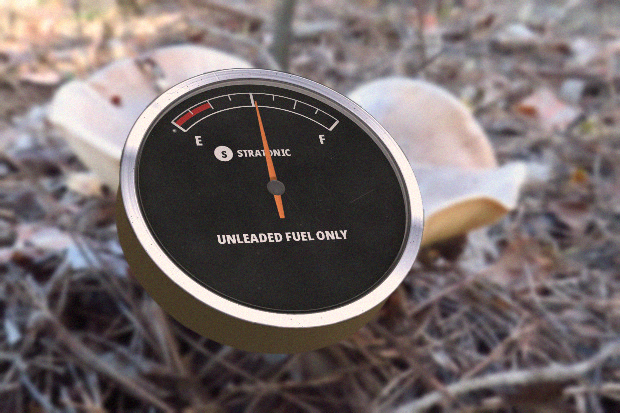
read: 0.5
